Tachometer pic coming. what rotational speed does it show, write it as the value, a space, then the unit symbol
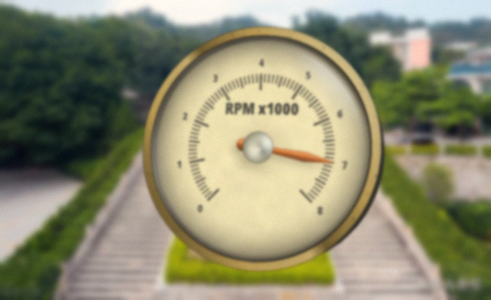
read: 7000 rpm
